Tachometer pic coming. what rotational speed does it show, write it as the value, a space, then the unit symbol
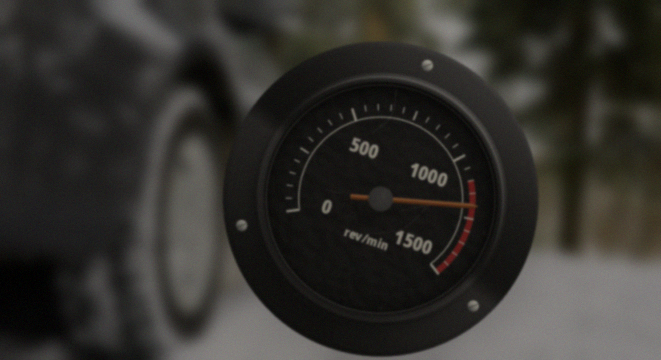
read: 1200 rpm
